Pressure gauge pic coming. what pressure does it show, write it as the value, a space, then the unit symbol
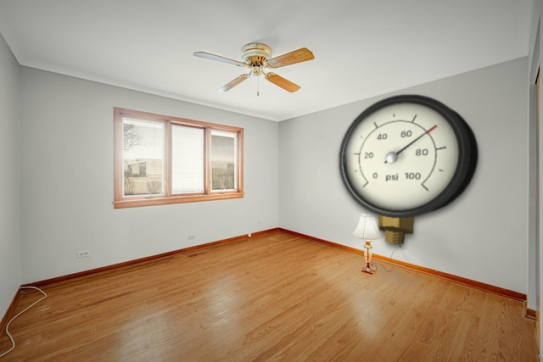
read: 70 psi
